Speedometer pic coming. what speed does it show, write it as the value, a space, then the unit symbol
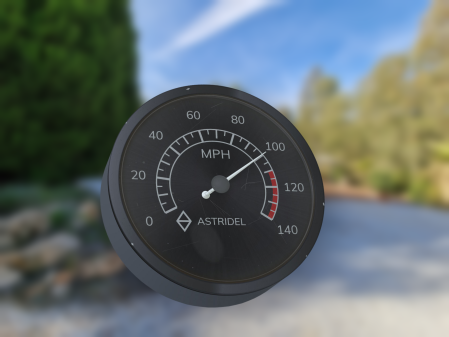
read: 100 mph
